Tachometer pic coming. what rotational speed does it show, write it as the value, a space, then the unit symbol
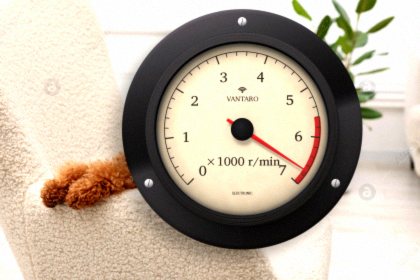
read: 6700 rpm
